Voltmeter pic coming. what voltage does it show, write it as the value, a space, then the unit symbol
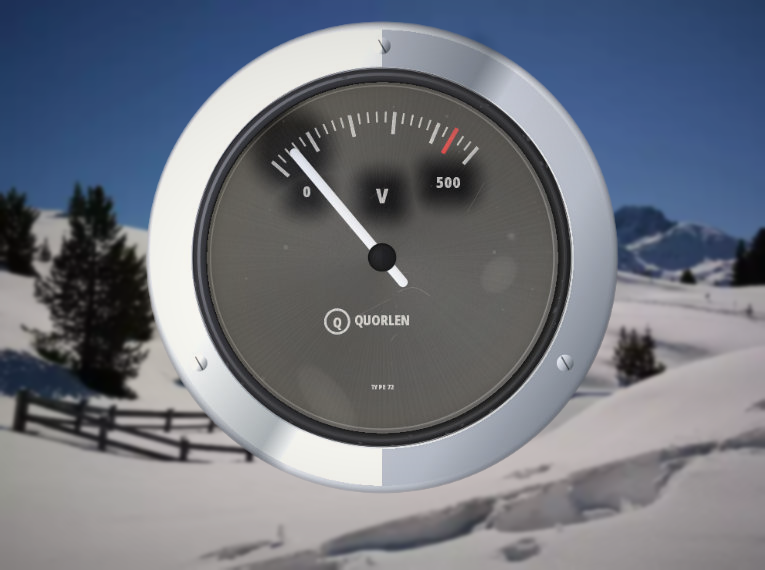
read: 50 V
